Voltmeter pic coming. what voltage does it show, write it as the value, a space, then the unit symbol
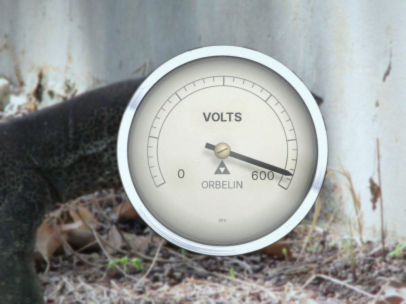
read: 570 V
